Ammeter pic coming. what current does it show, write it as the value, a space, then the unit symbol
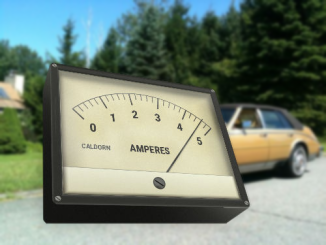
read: 4.6 A
